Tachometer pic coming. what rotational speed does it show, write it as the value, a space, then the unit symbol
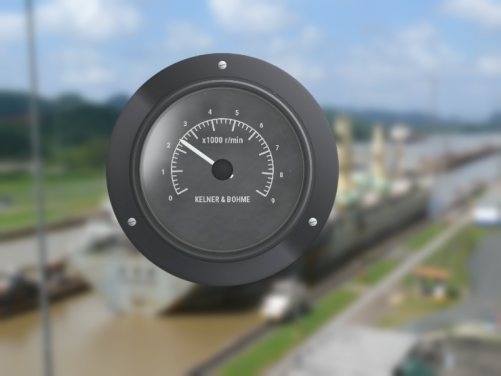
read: 2400 rpm
